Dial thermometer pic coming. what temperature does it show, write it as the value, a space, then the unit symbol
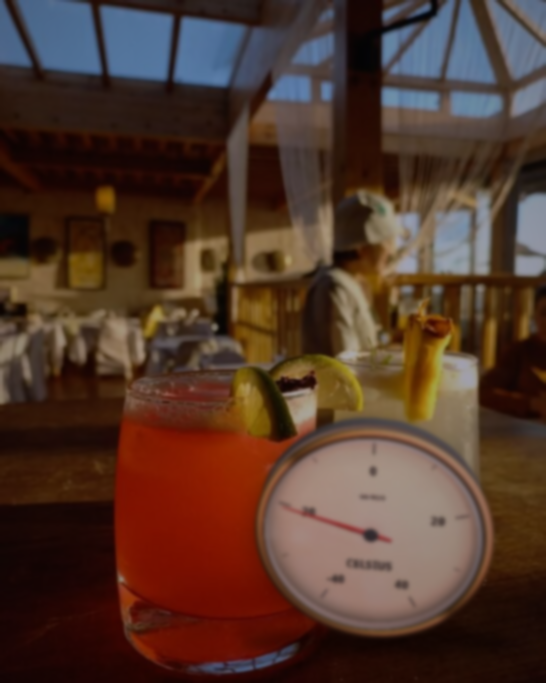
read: -20 °C
